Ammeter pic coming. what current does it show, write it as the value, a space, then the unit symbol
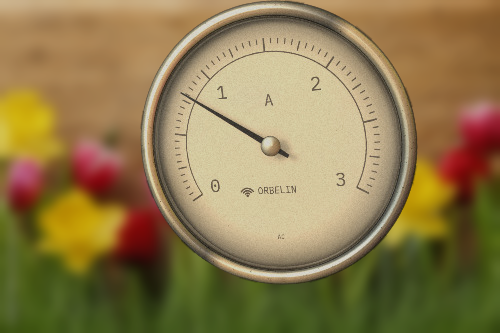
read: 0.8 A
